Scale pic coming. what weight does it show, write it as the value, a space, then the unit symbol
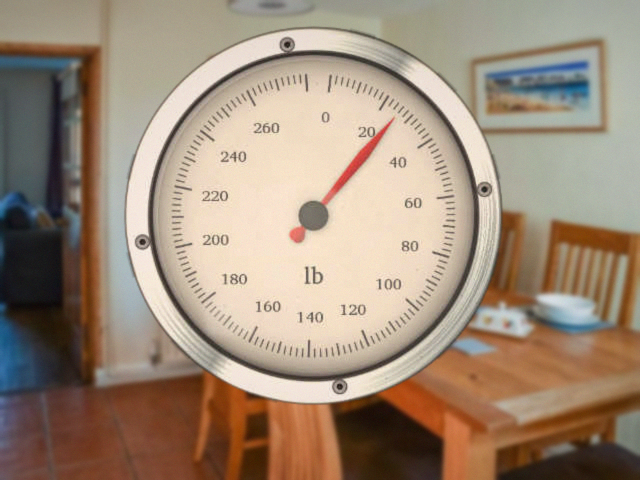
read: 26 lb
